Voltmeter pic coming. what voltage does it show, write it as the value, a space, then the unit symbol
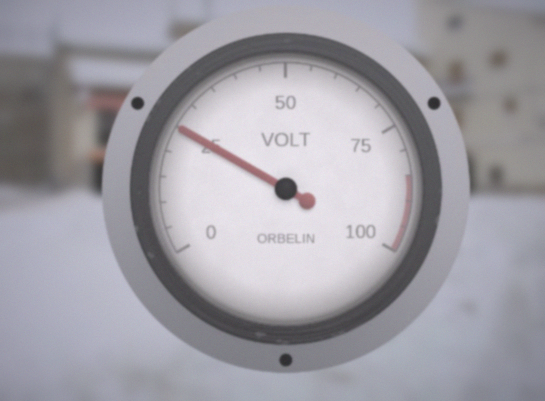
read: 25 V
